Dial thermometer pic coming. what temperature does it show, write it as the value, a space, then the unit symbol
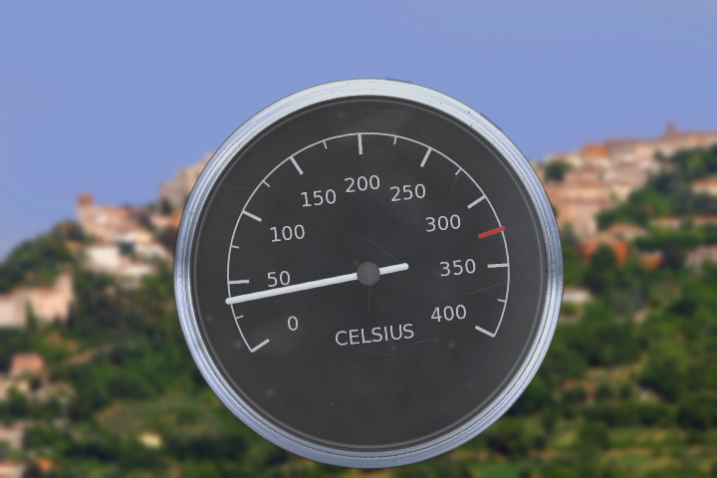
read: 37.5 °C
